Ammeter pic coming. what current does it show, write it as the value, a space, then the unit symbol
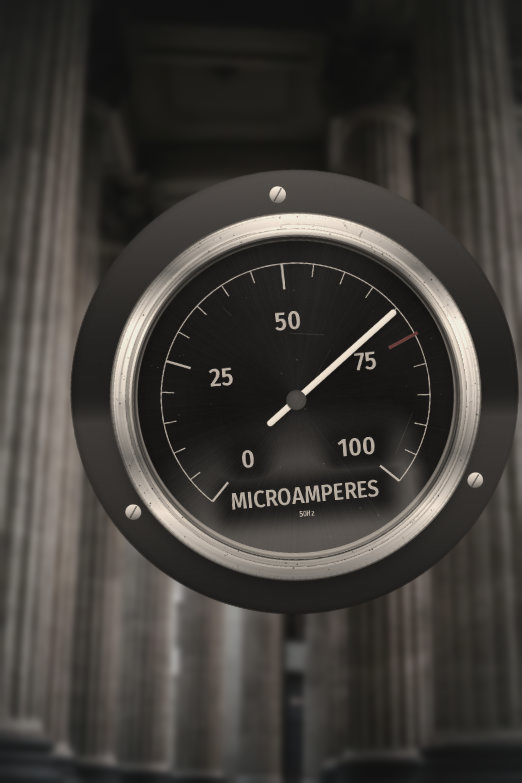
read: 70 µA
